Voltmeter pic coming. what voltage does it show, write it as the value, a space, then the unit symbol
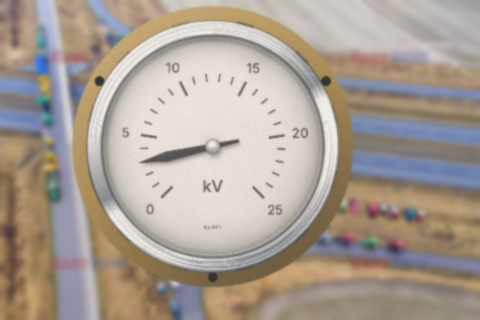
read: 3 kV
